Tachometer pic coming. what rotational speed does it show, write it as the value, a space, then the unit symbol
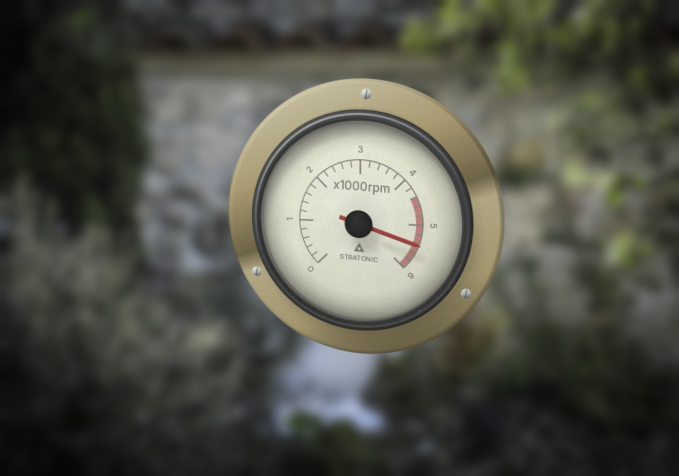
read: 5400 rpm
